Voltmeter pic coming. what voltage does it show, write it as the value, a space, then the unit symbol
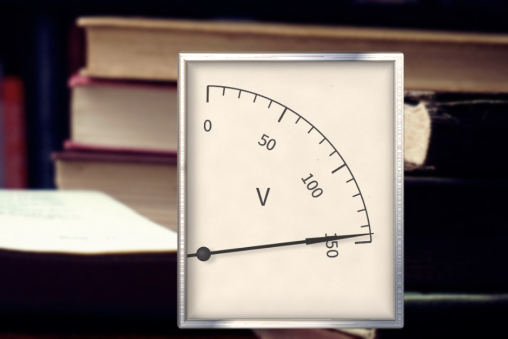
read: 145 V
